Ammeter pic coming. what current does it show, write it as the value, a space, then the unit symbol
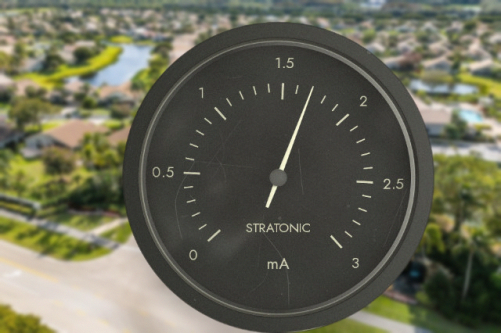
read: 1.7 mA
